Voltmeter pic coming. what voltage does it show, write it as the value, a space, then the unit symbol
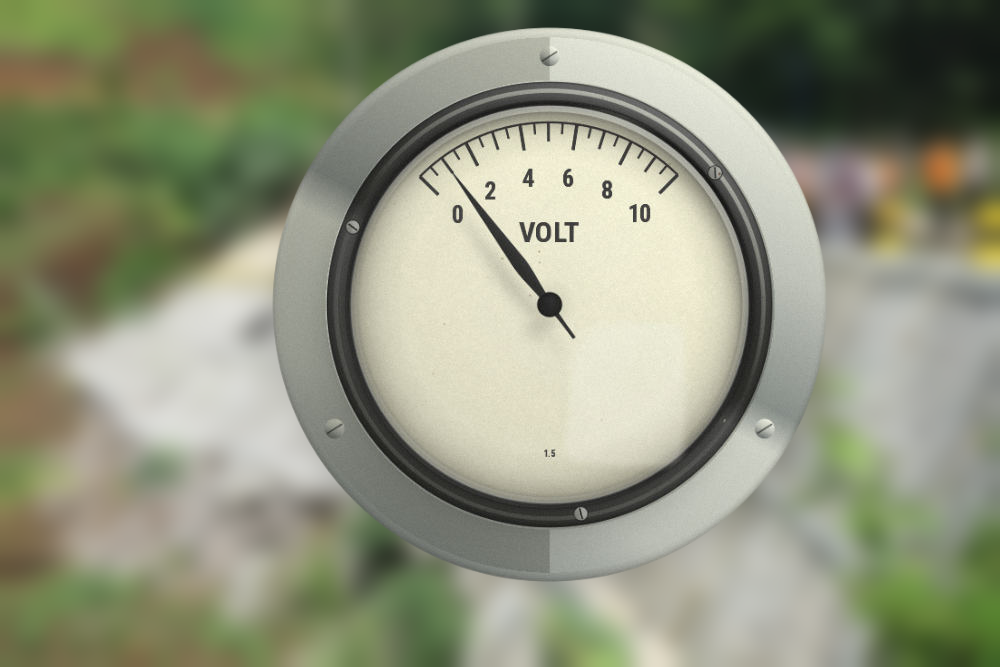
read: 1 V
